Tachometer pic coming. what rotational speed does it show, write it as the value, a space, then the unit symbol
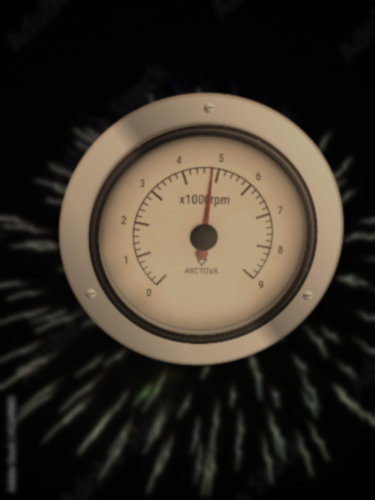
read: 4800 rpm
